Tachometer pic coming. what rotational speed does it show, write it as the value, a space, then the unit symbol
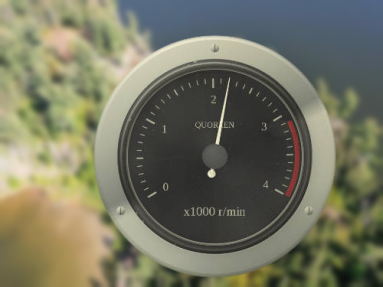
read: 2200 rpm
